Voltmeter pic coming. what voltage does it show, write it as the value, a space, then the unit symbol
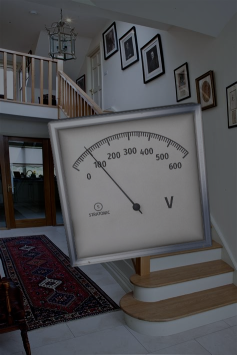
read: 100 V
